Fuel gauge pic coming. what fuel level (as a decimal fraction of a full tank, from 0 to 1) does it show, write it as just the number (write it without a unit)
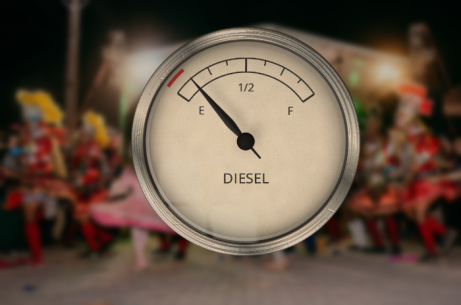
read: 0.125
